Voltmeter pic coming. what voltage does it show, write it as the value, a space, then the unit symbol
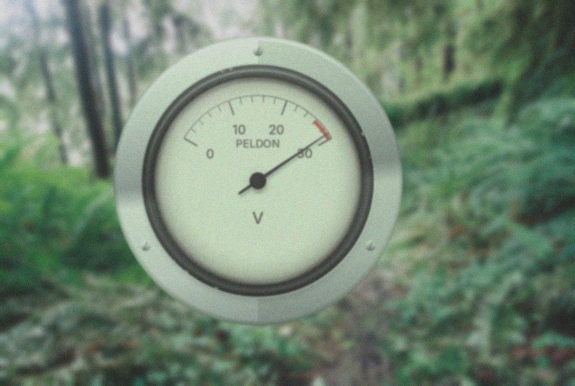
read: 29 V
